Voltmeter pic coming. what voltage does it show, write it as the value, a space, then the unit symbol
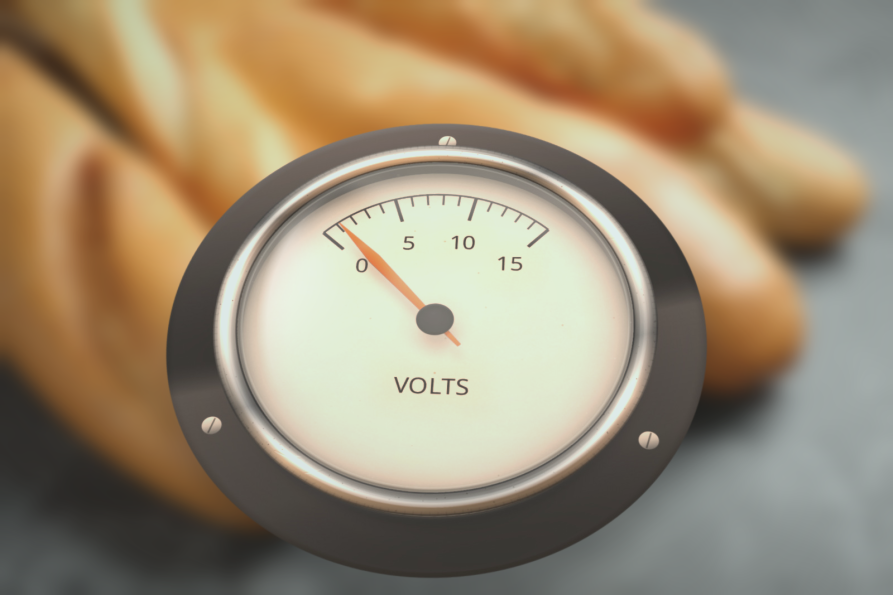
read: 1 V
